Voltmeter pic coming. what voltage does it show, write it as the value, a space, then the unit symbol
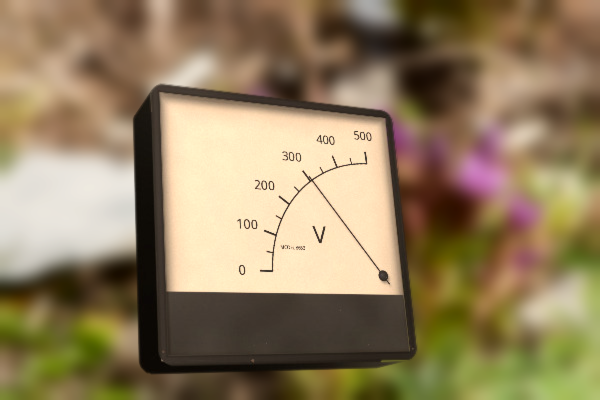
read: 300 V
